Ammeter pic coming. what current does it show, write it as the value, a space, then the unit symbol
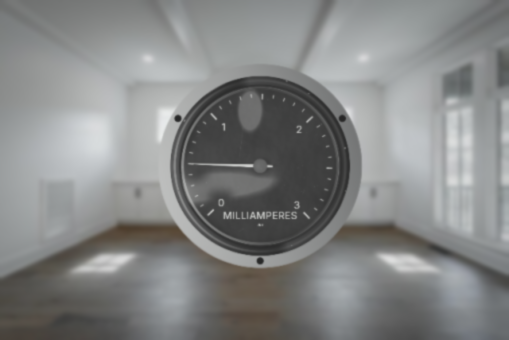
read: 0.5 mA
